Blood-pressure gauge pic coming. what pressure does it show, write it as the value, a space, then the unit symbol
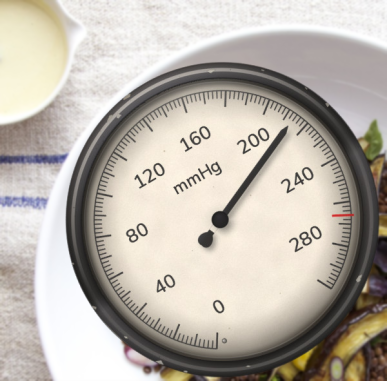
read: 214 mmHg
